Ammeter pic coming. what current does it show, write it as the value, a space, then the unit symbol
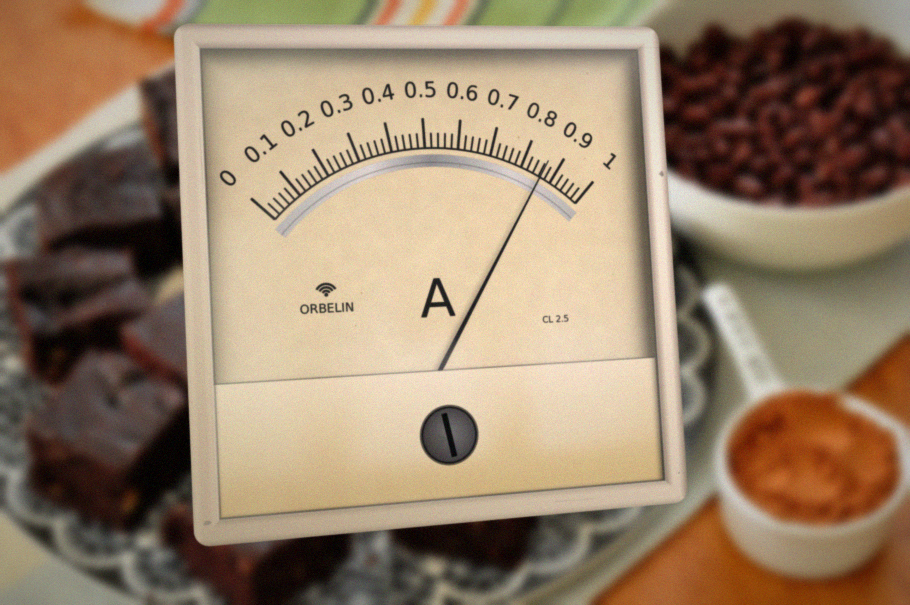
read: 0.86 A
